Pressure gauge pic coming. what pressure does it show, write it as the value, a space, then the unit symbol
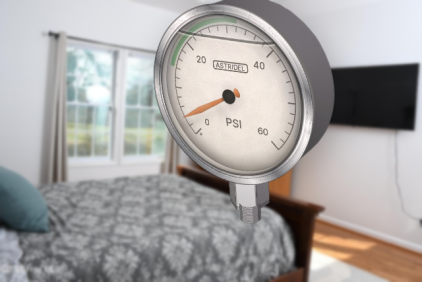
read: 4 psi
